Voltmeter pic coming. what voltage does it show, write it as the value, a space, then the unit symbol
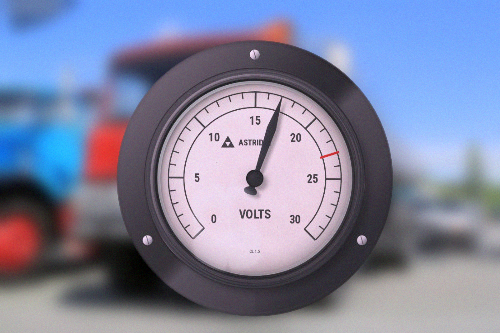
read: 17 V
